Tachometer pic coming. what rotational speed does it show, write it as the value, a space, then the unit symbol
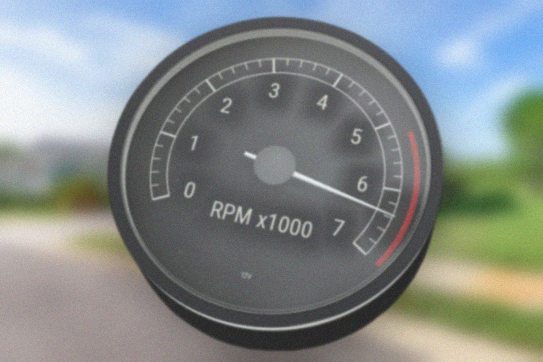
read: 6400 rpm
